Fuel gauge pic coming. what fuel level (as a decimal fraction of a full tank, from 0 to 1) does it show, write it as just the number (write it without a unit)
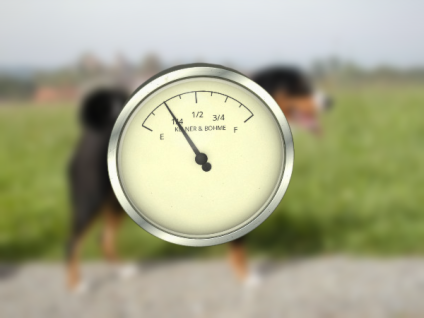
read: 0.25
